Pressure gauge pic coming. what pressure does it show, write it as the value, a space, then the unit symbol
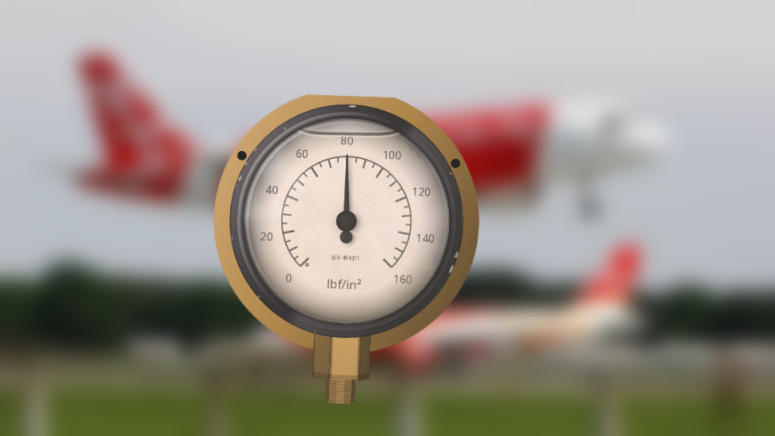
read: 80 psi
